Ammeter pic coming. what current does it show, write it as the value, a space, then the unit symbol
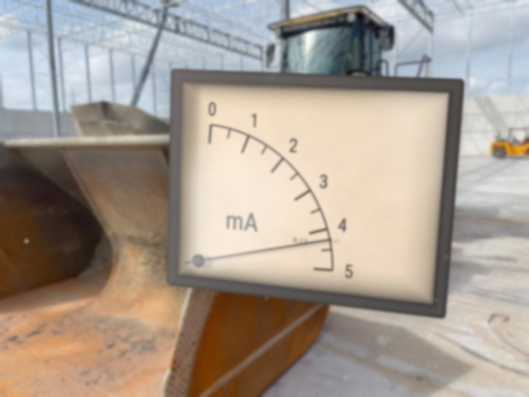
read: 4.25 mA
